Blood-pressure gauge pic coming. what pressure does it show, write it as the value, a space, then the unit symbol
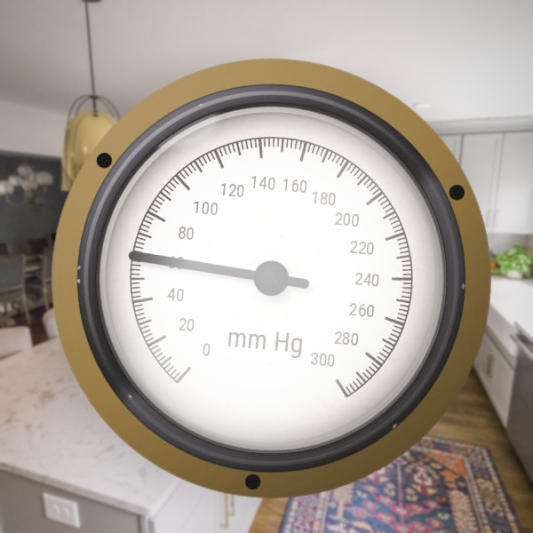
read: 60 mmHg
